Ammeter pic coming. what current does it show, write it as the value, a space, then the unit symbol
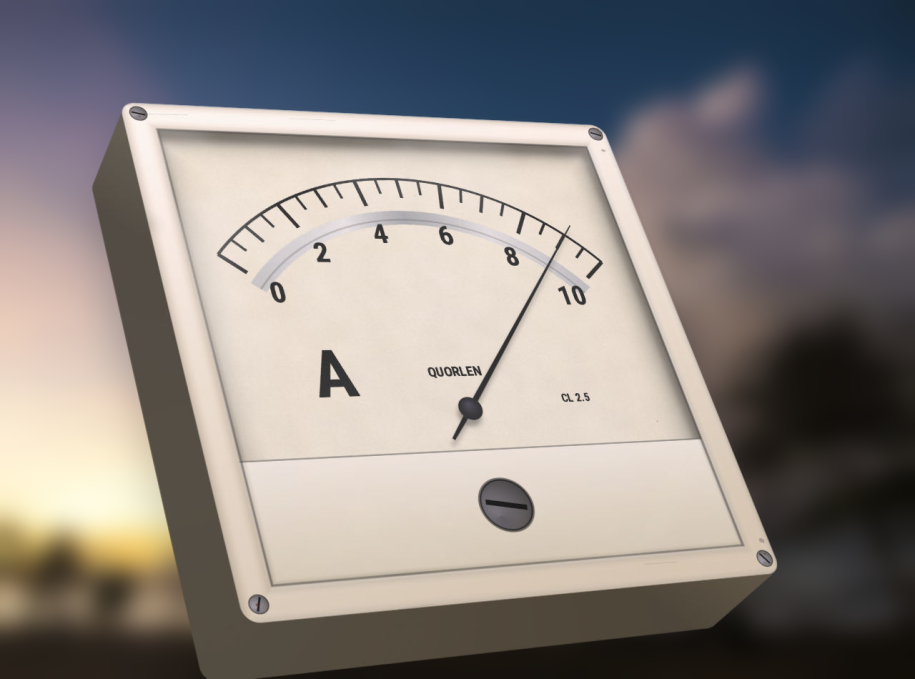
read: 9 A
